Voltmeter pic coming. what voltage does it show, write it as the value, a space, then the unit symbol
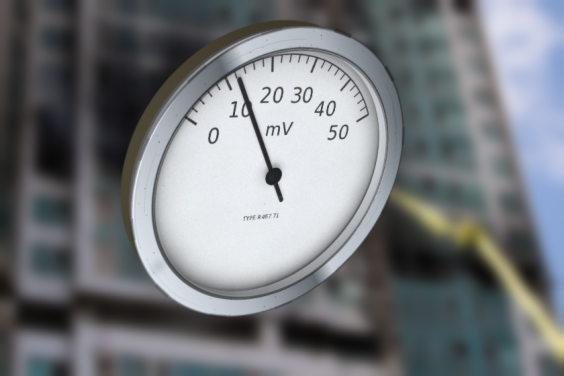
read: 12 mV
